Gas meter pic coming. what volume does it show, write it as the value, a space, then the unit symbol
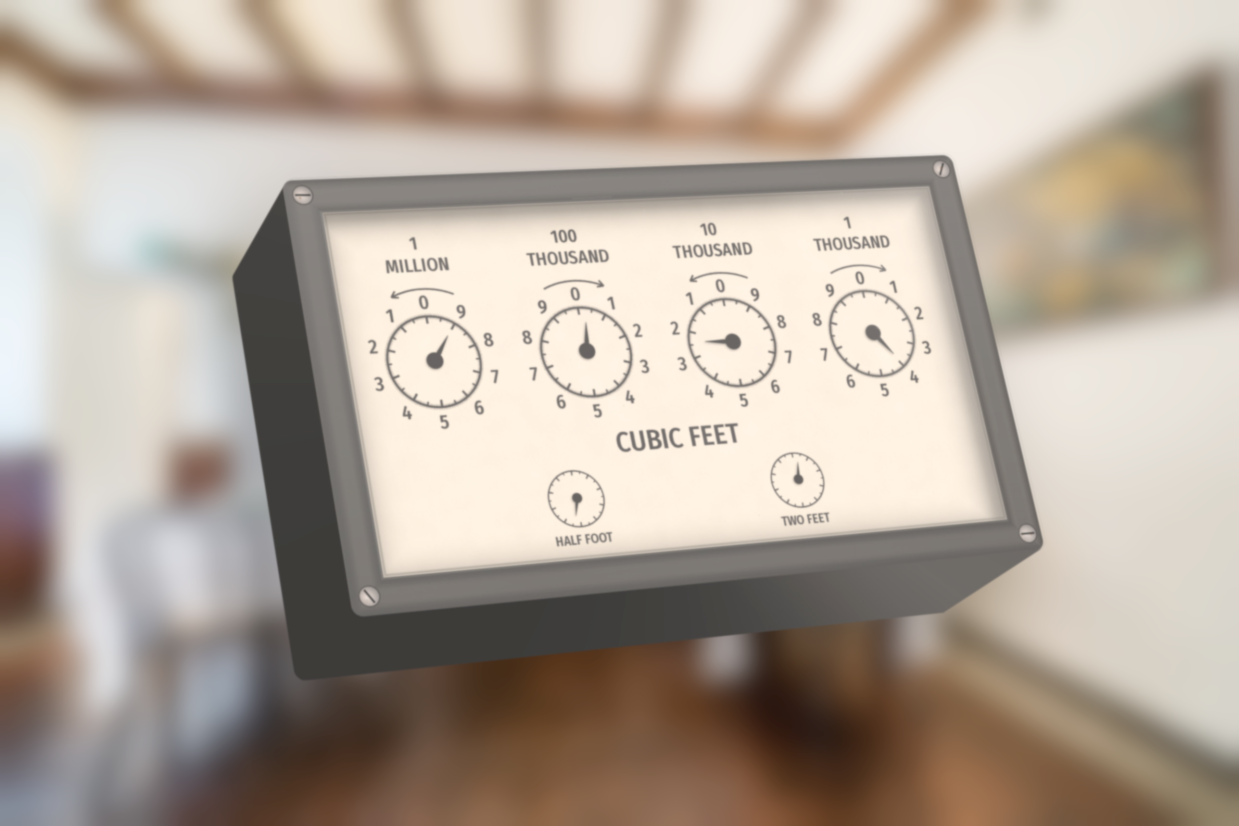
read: 902400 ft³
